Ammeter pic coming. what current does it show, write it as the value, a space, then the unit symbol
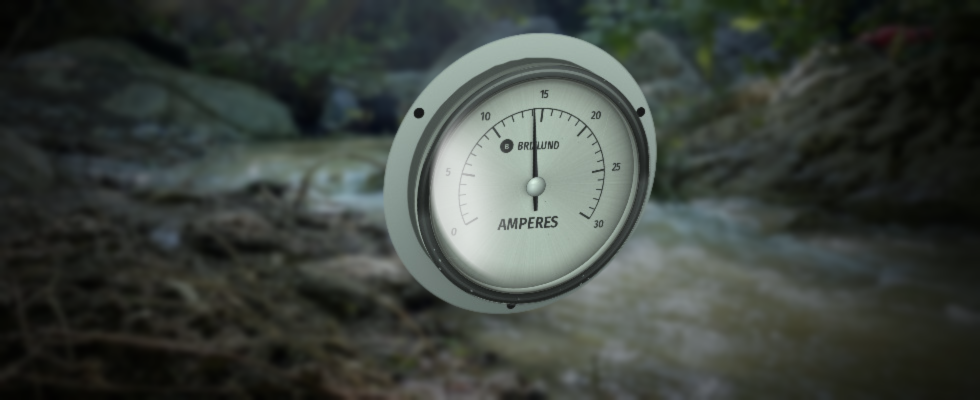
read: 14 A
